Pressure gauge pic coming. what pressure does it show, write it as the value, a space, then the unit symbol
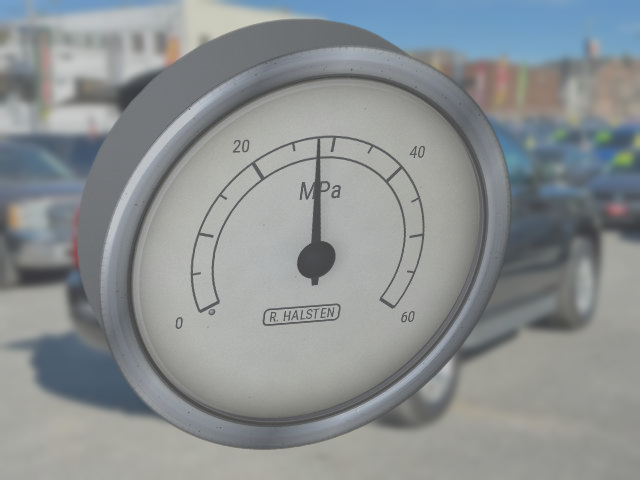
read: 27.5 MPa
